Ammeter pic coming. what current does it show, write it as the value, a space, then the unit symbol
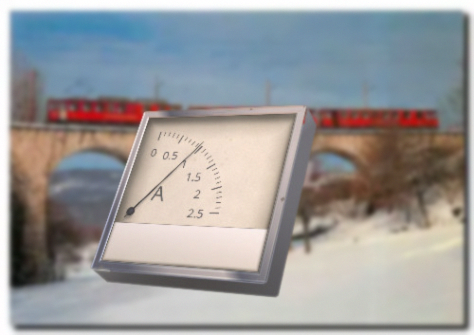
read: 1 A
